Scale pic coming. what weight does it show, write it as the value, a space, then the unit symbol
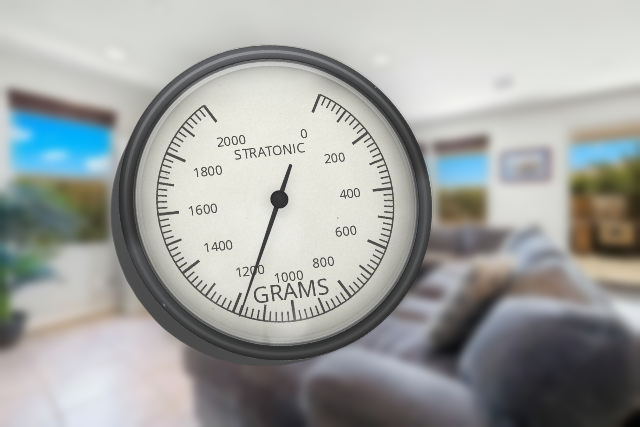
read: 1180 g
